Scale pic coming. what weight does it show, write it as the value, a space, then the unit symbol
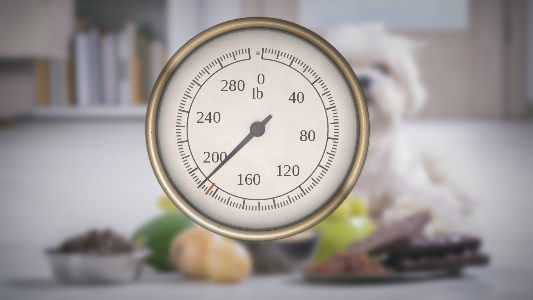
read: 190 lb
